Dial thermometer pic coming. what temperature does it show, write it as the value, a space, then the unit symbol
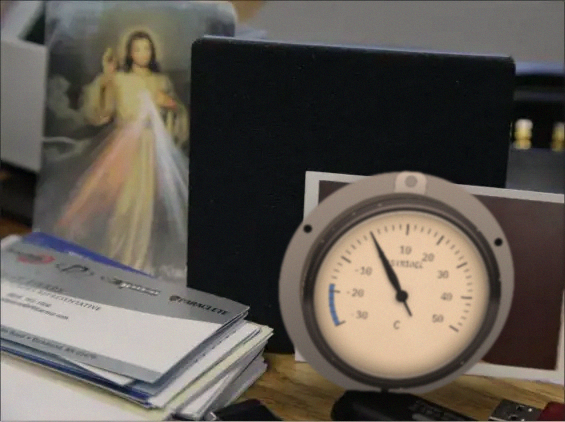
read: 0 °C
